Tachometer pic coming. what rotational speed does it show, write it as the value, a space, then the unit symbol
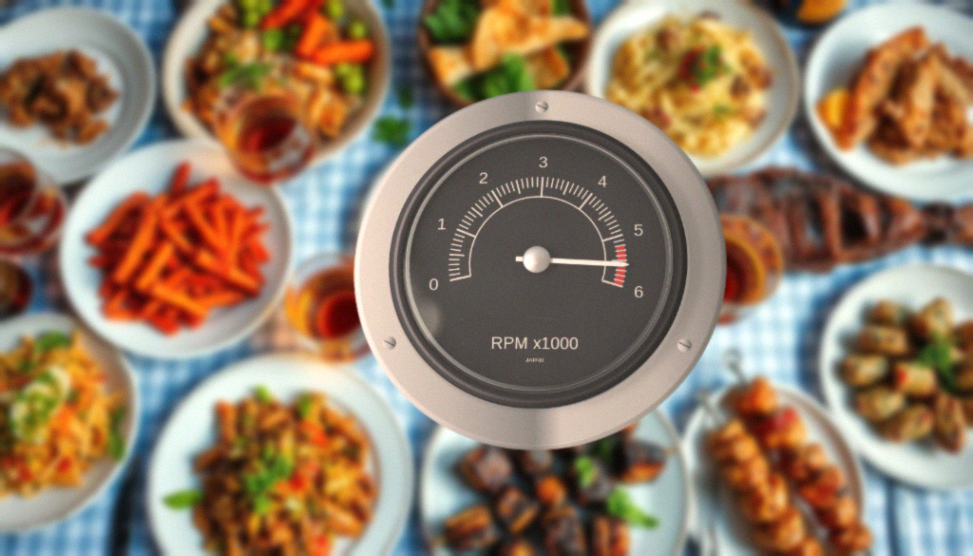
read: 5600 rpm
